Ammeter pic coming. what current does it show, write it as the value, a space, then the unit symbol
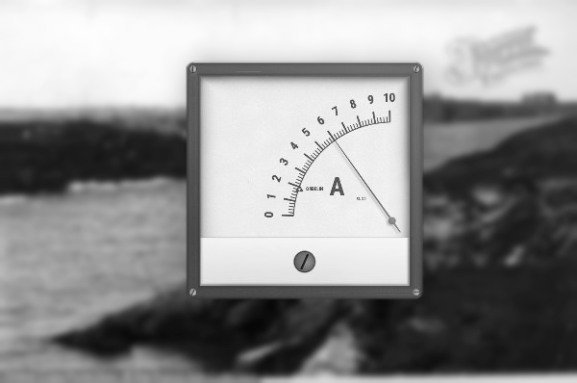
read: 6 A
